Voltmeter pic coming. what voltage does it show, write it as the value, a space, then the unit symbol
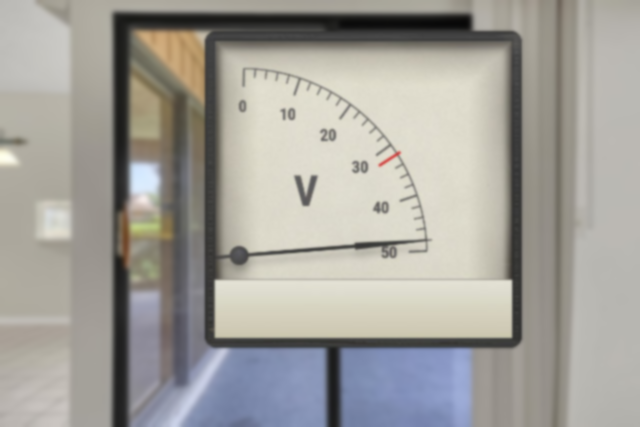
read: 48 V
